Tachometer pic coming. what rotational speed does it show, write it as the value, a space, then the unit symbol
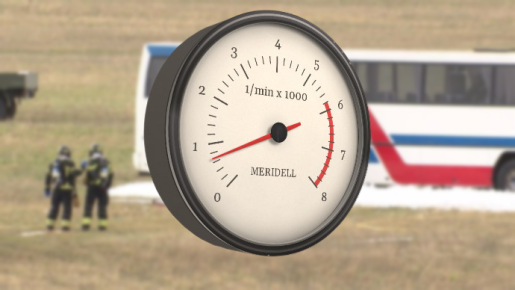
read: 700 rpm
